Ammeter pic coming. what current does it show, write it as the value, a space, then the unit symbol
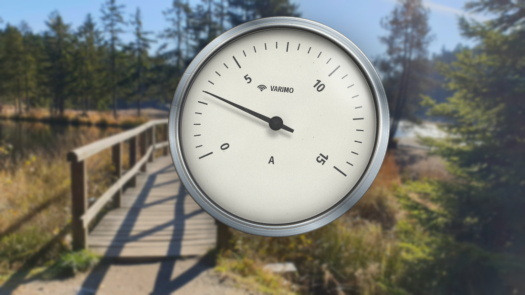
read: 3 A
